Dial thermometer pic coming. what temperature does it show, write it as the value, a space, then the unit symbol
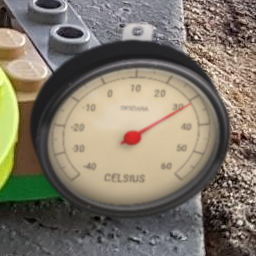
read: 30 °C
